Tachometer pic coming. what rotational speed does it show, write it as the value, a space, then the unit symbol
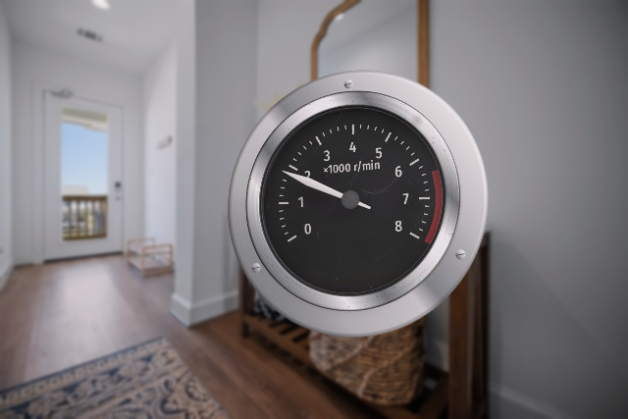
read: 1800 rpm
